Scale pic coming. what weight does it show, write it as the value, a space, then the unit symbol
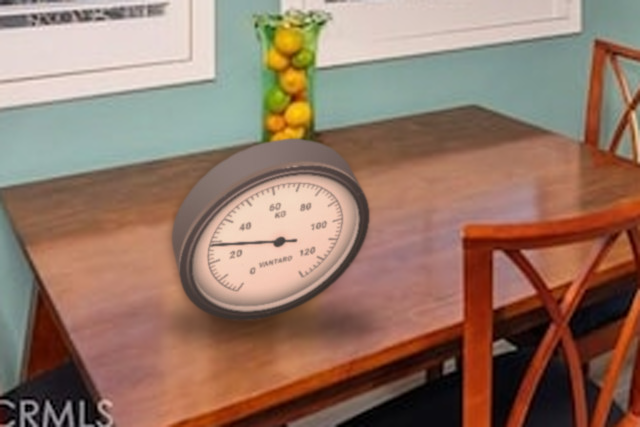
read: 30 kg
